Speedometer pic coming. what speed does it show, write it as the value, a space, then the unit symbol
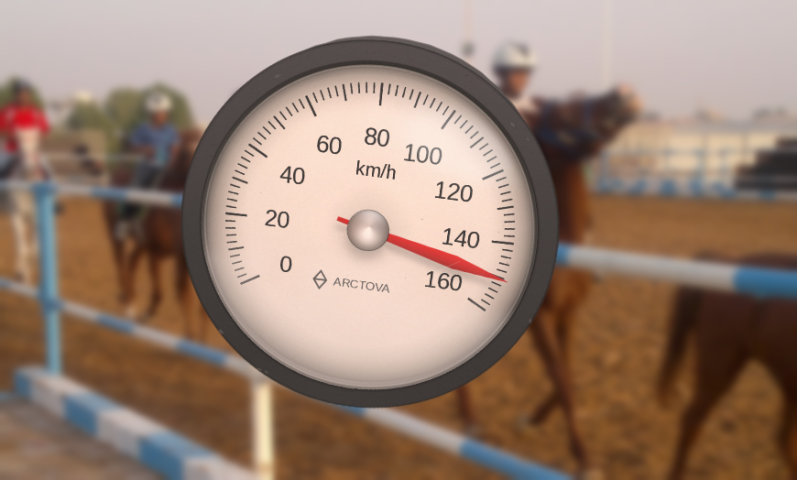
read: 150 km/h
